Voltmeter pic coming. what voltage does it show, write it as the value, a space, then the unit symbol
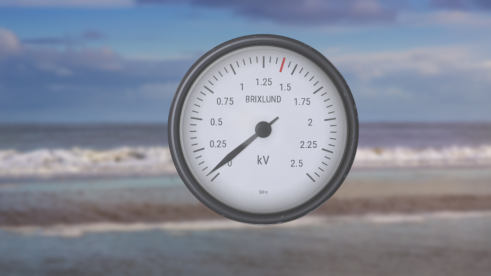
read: 0.05 kV
